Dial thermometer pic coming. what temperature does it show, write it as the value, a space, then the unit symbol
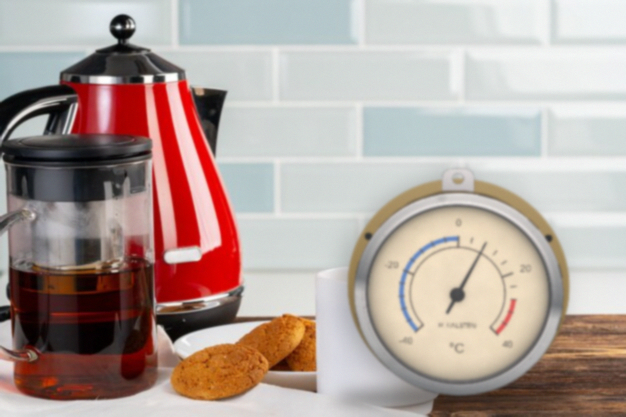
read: 8 °C
